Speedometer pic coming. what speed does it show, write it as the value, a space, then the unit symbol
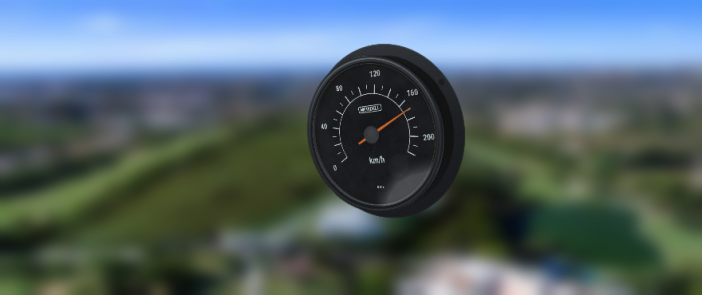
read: 170 km/h
